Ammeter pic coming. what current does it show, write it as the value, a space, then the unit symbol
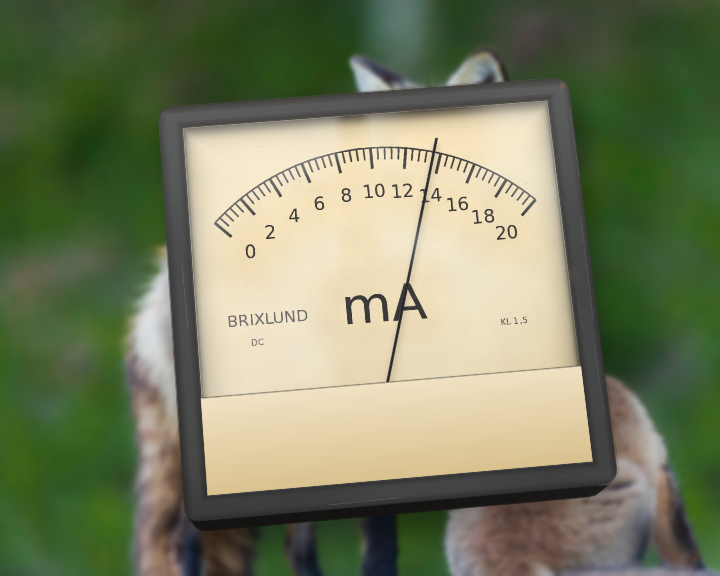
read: 13.6 mA
